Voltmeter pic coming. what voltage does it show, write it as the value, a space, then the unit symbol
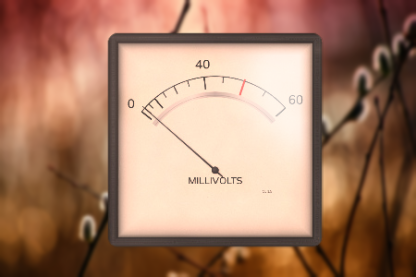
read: 10 mV
